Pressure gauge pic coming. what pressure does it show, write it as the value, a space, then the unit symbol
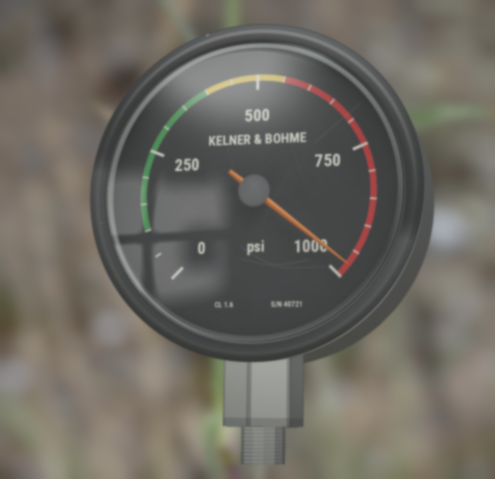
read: 975 psi
